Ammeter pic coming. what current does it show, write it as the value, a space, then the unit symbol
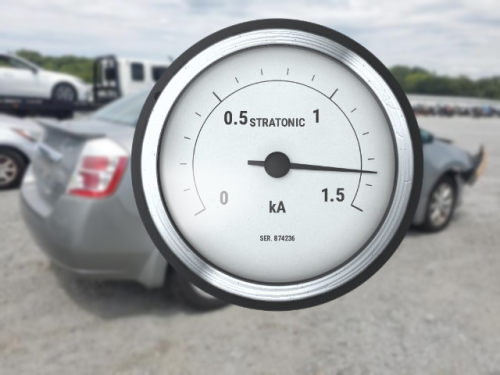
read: 1.35 kA
